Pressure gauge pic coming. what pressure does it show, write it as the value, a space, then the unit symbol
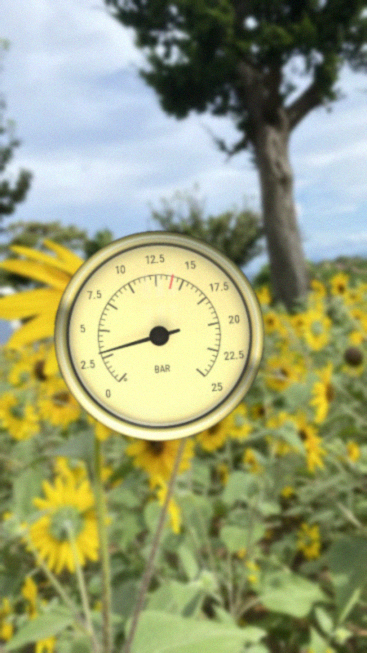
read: 3 bar
